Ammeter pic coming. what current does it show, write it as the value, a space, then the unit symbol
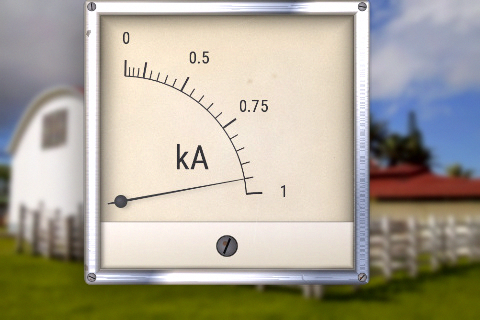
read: 0.95 kA
